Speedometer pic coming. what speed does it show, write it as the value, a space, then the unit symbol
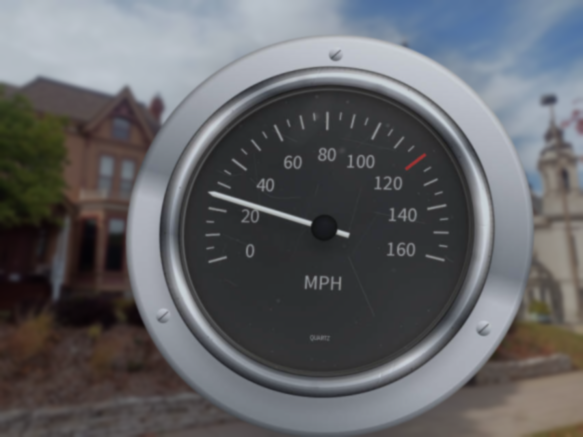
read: 25 mph
